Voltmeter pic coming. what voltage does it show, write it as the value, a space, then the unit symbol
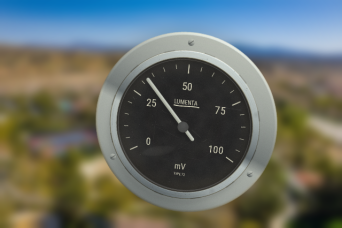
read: 32.5 mV
